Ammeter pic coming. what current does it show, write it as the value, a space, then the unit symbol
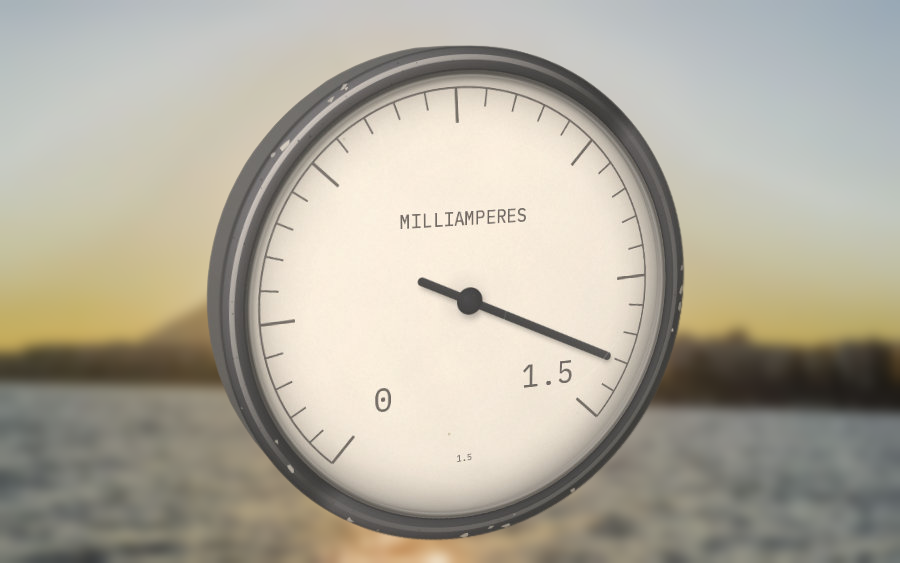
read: 1.4 mA
